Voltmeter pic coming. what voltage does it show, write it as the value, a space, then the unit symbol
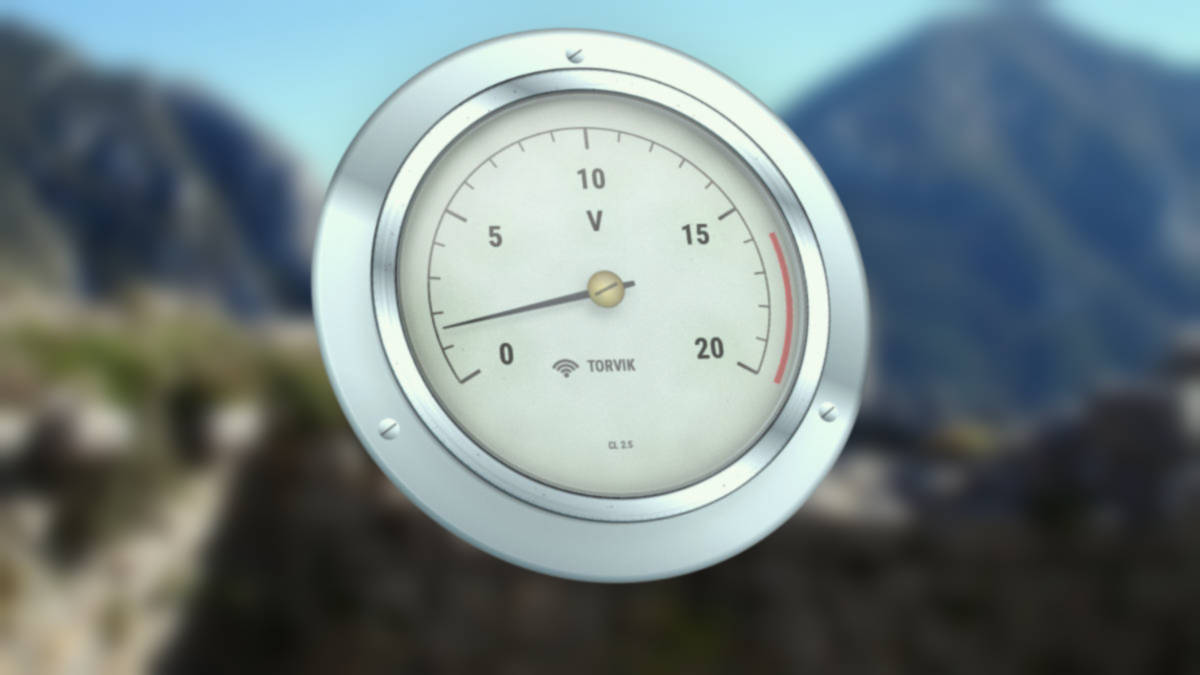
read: 1.5 V
